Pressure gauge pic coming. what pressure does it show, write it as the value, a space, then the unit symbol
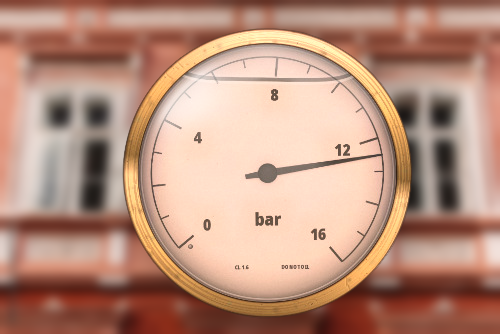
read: 12.5 bar
